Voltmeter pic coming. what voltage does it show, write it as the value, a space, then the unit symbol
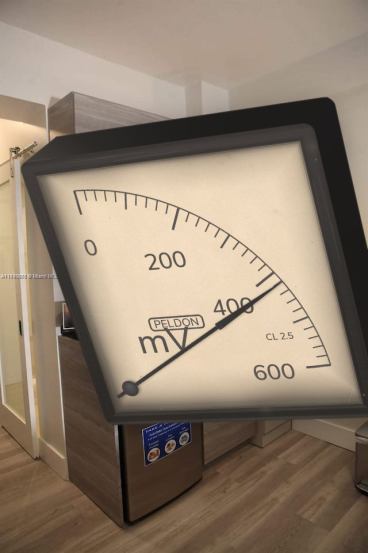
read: 420 mV
